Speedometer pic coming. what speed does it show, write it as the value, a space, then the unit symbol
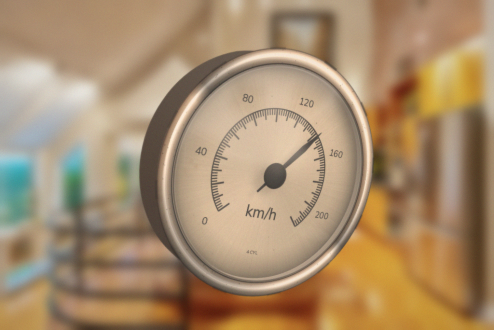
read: 140 km/h
